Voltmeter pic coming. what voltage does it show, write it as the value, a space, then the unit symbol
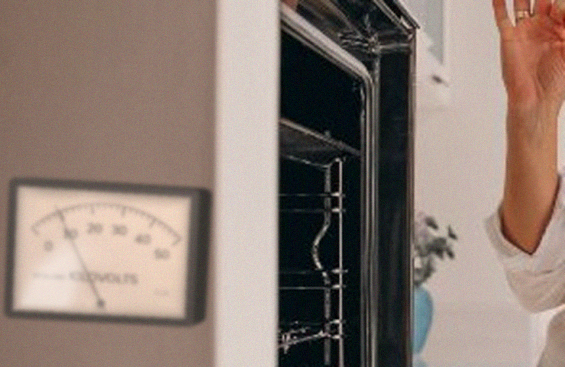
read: 10 kV
